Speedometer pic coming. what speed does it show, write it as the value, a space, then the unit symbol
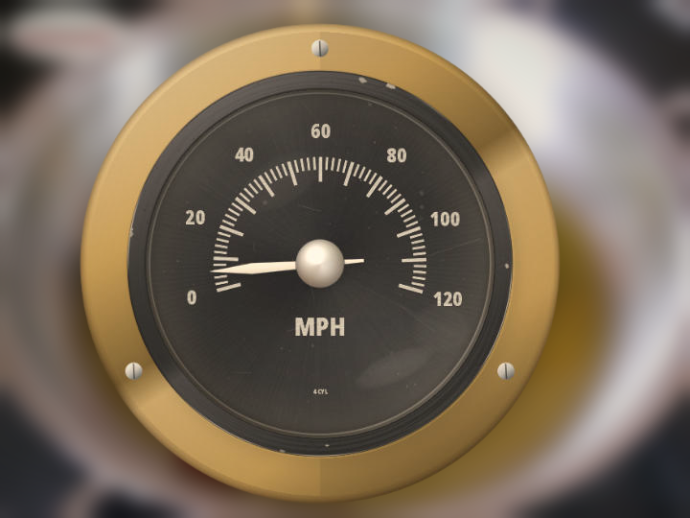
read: 6 mph
